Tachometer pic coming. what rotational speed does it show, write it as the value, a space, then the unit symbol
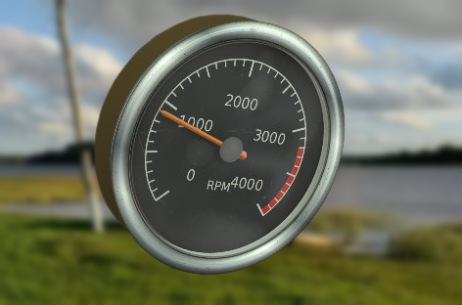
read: 900 rpm
